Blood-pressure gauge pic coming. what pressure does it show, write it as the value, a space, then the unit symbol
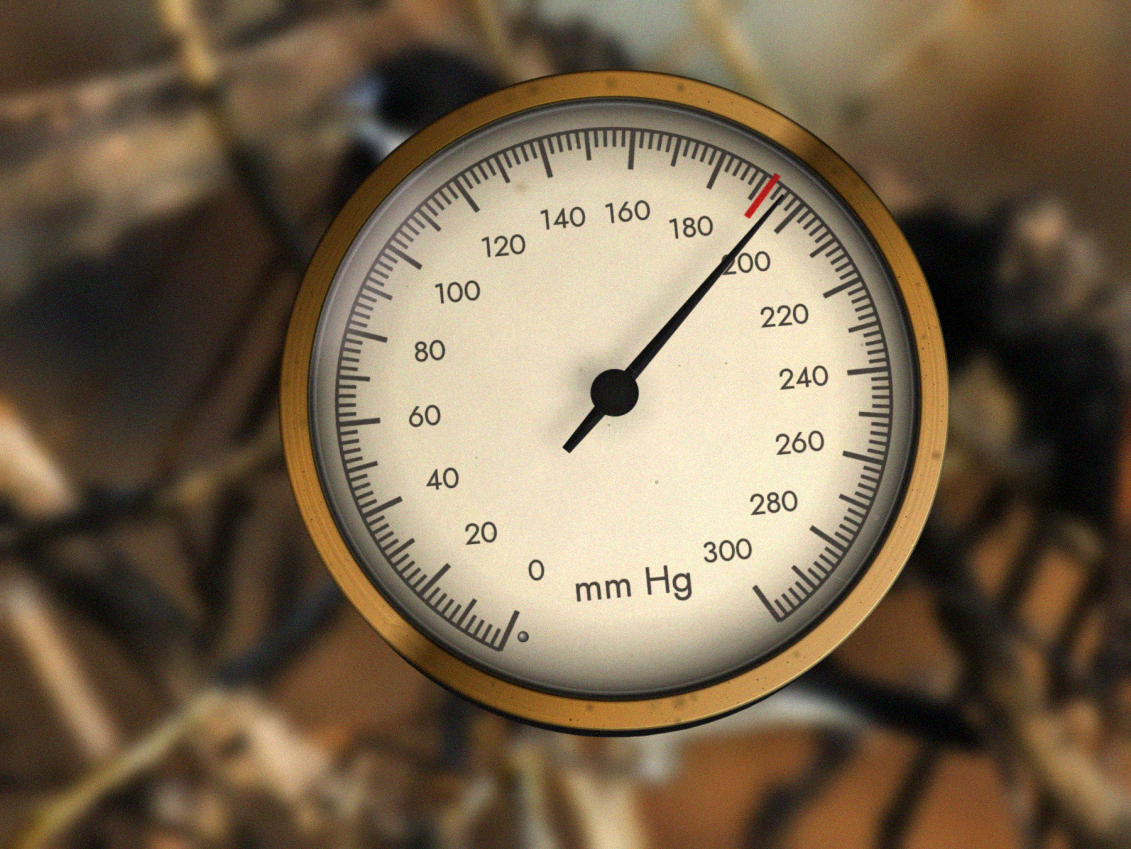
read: 196 mmHg
